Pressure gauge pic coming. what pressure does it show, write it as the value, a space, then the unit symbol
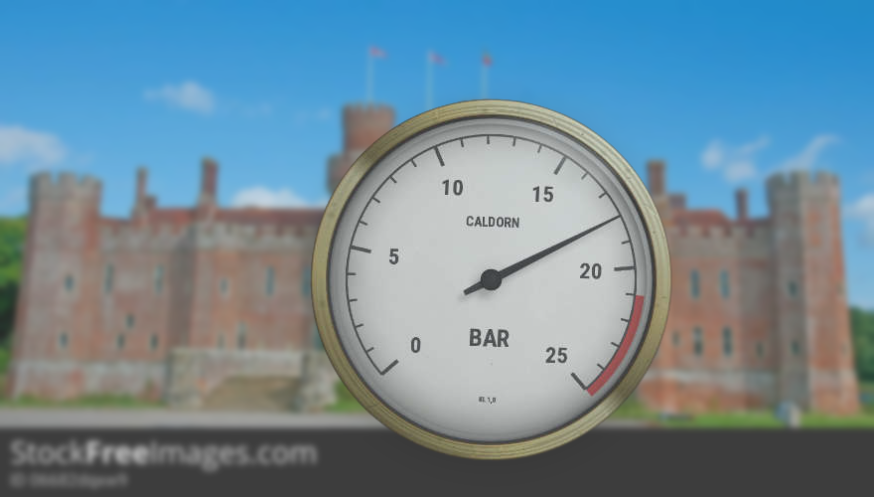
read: 18 bar
